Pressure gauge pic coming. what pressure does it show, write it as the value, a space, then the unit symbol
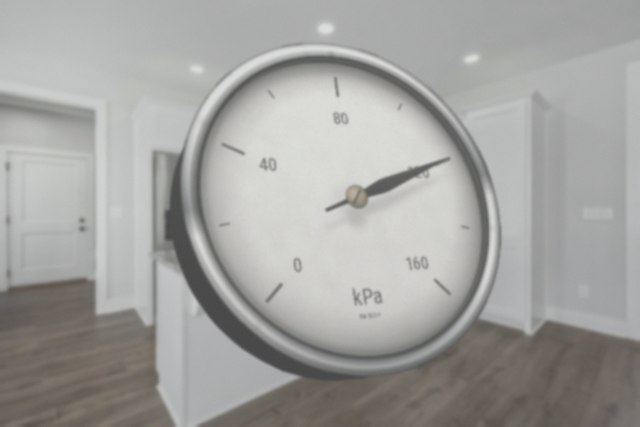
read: 120 kPa
